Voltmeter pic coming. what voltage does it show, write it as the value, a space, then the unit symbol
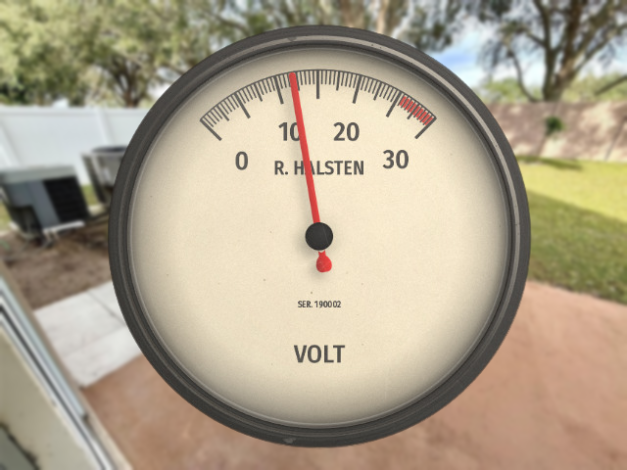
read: 12 V
